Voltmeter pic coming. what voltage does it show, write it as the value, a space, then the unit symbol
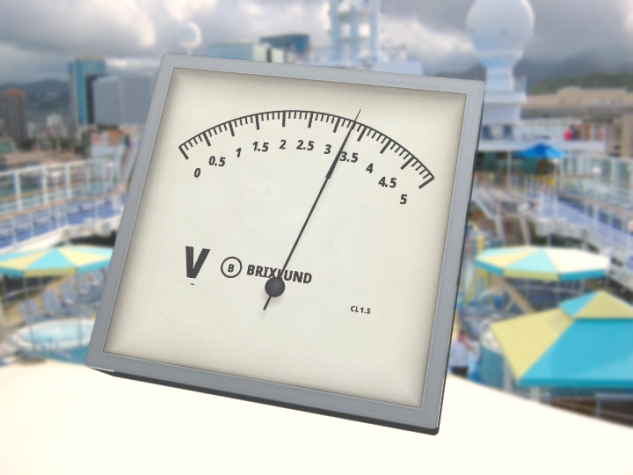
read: 3.3 V
